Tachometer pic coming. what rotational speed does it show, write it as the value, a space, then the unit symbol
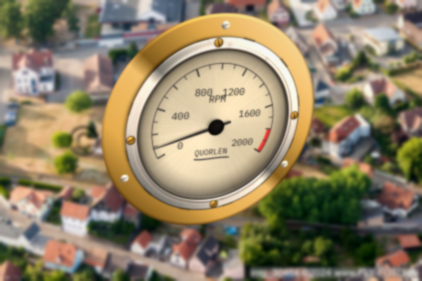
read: 100 rpm
